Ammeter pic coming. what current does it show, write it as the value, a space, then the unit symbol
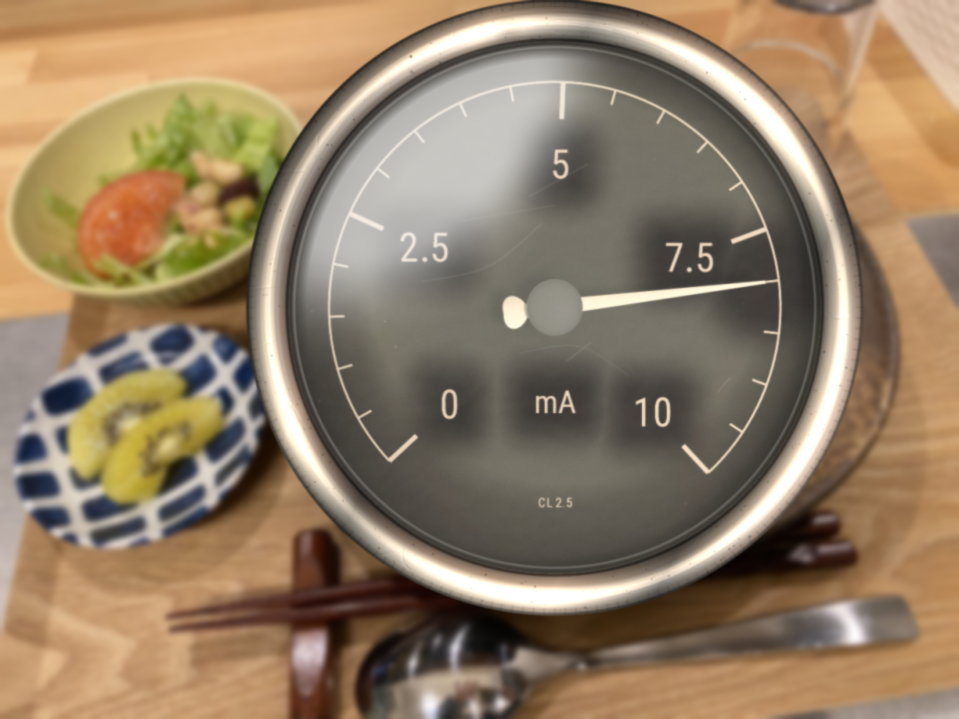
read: 8 mA
